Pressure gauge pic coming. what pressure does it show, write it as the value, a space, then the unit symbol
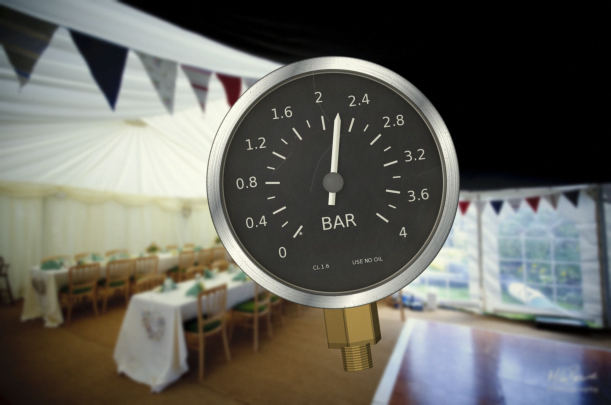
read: 2.2 bar
